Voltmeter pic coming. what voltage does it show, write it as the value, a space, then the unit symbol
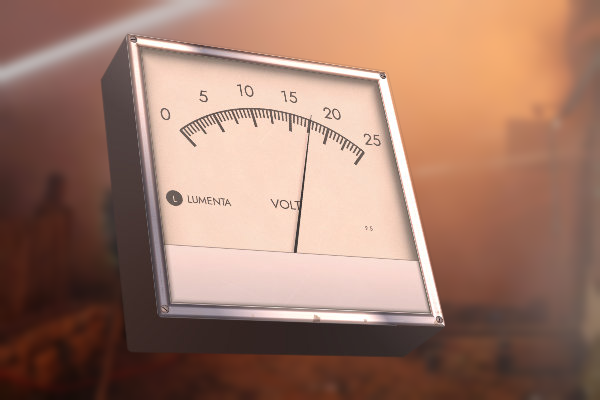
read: 17.5 V
